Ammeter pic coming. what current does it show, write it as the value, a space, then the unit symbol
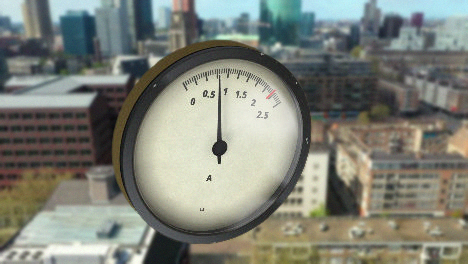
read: 0.75 A
